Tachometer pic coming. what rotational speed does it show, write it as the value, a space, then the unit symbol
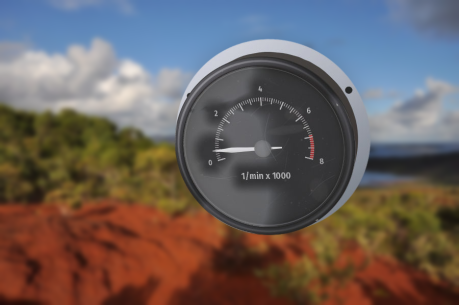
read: 500 rpm
